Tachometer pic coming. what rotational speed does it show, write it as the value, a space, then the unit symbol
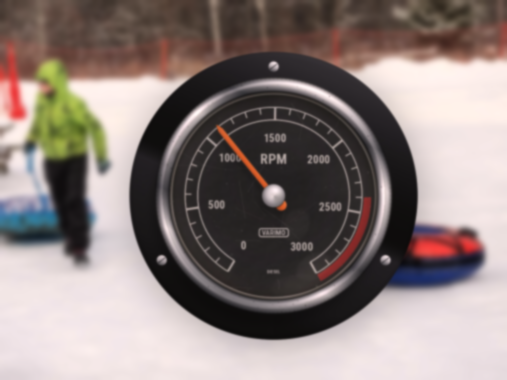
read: 1100 rpm
